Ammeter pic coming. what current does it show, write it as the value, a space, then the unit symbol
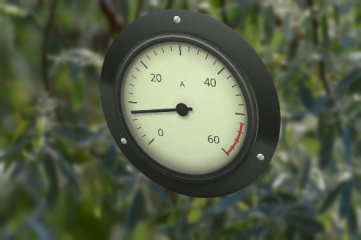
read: 8 A
